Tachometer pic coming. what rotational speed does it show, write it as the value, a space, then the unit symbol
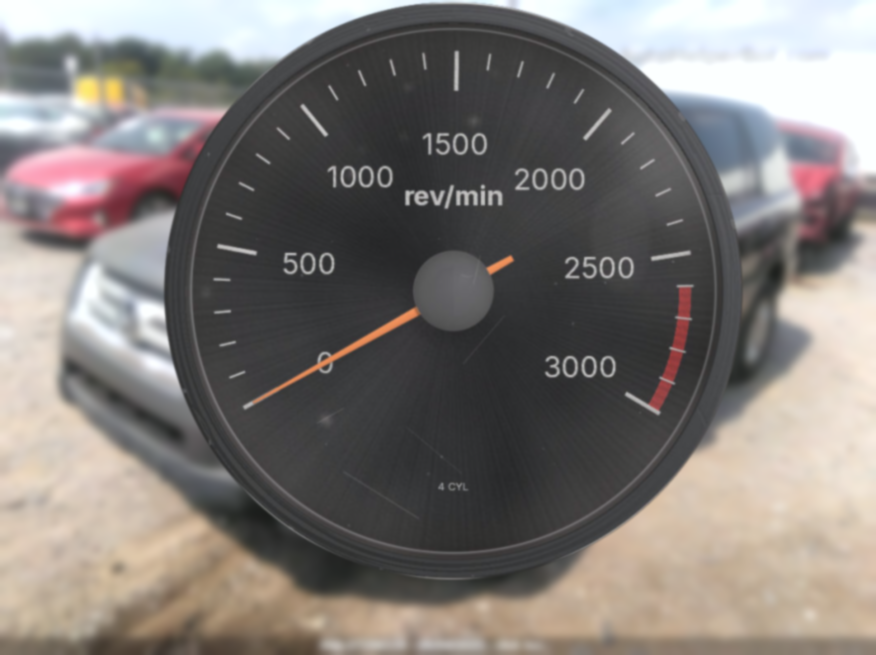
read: 0 rpm
